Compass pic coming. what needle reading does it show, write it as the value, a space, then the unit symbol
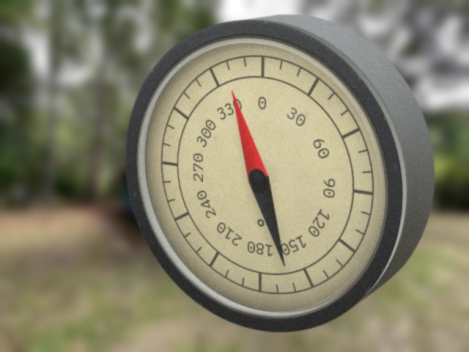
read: 340 °
